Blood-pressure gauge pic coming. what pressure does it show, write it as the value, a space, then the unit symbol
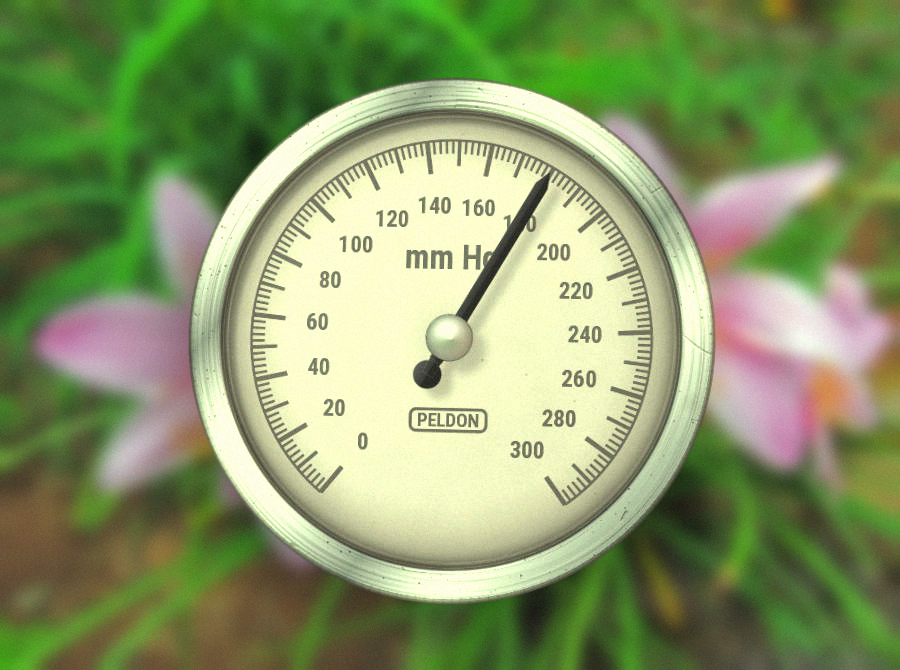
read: 180 mmHg
